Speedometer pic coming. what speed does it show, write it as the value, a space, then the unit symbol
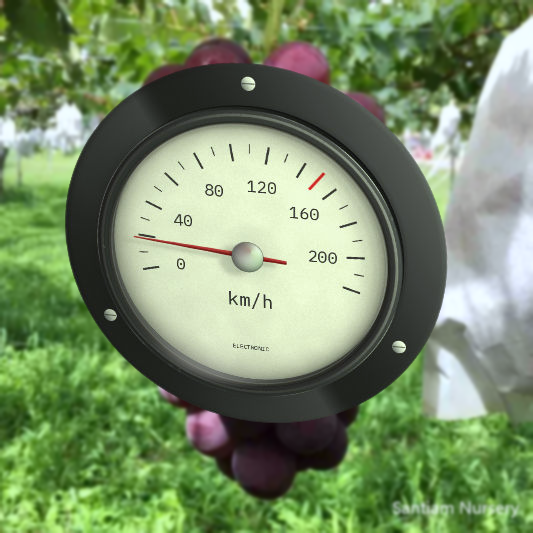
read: 20 km/h
